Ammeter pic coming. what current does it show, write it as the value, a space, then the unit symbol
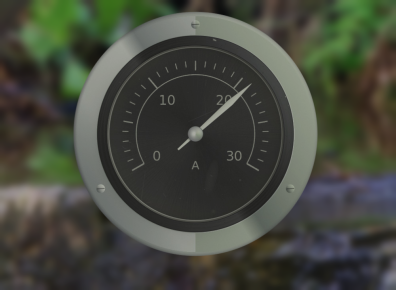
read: 21 A
